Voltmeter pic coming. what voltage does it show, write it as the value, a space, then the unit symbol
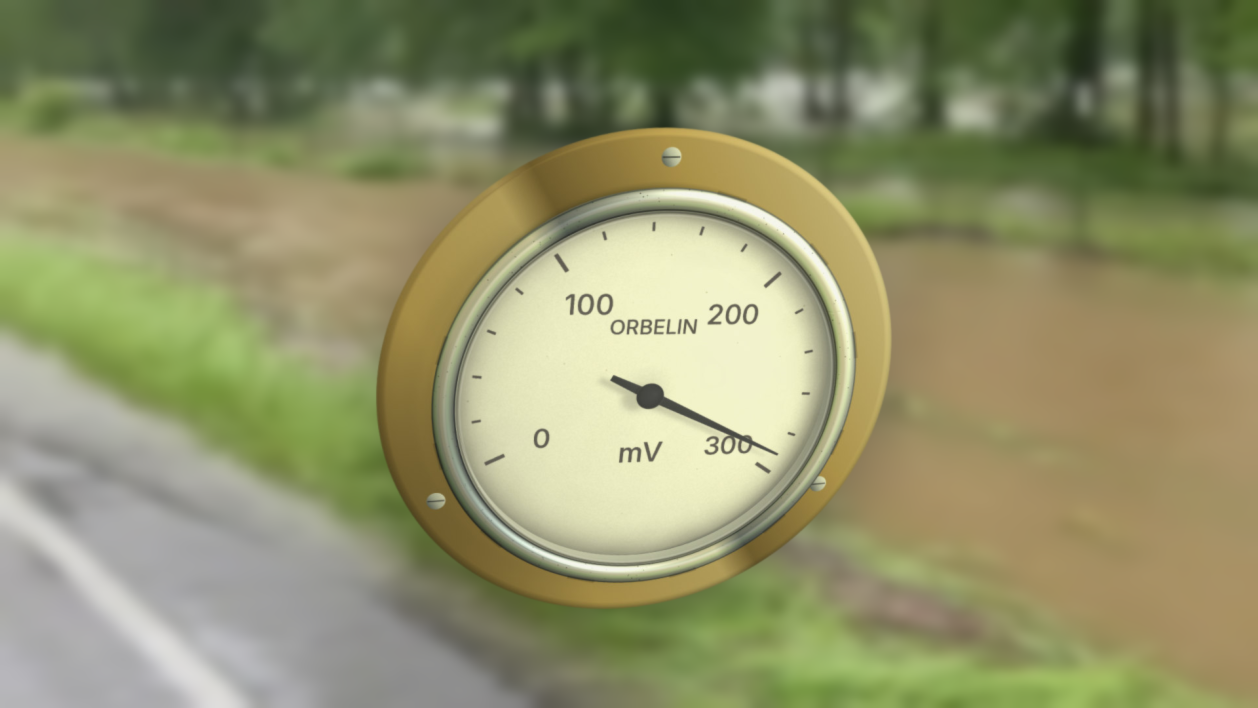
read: 290 mV
